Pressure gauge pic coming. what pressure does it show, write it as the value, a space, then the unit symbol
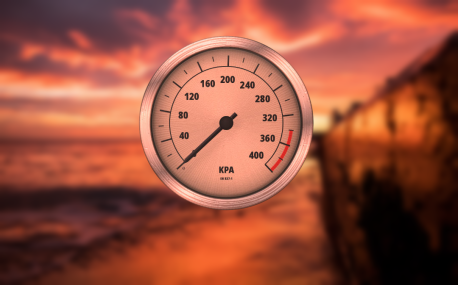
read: 0 kPa
